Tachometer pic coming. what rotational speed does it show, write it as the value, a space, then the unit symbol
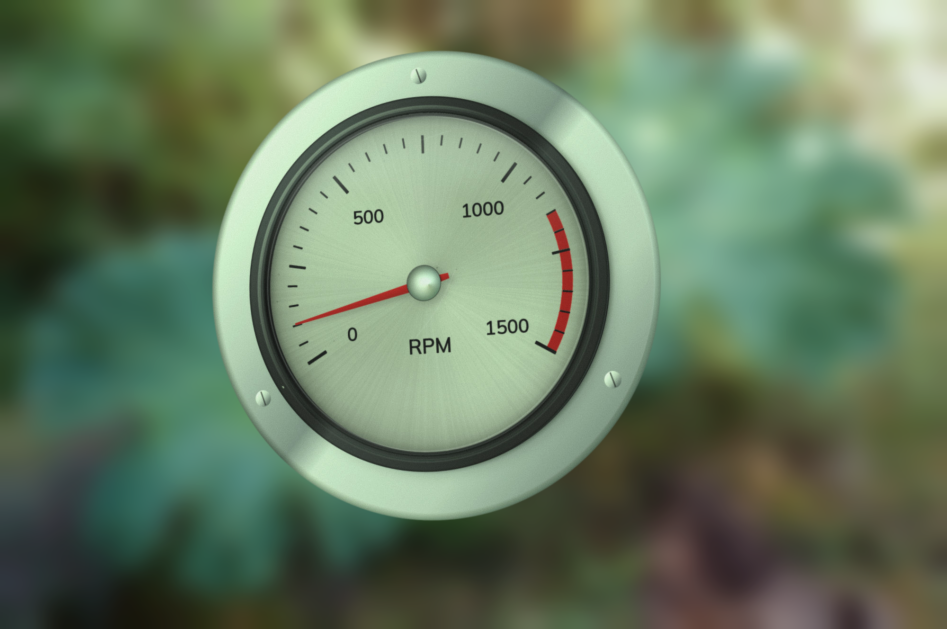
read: 100 rpm
